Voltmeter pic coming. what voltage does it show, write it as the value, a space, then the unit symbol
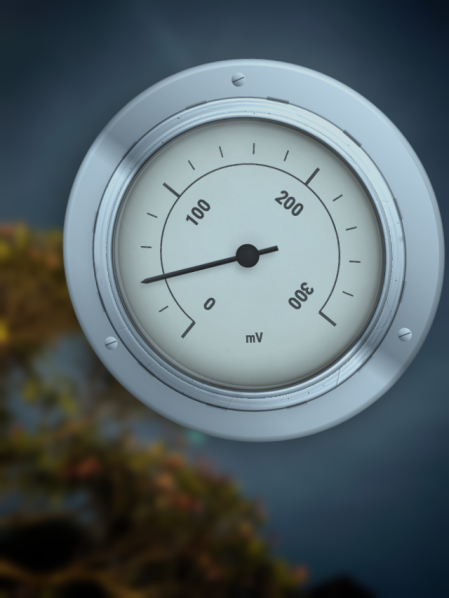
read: 40 mV
